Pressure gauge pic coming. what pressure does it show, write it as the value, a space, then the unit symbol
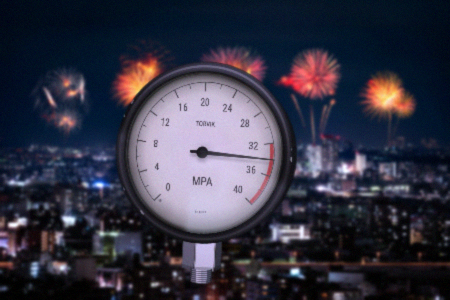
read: 34 MPa
